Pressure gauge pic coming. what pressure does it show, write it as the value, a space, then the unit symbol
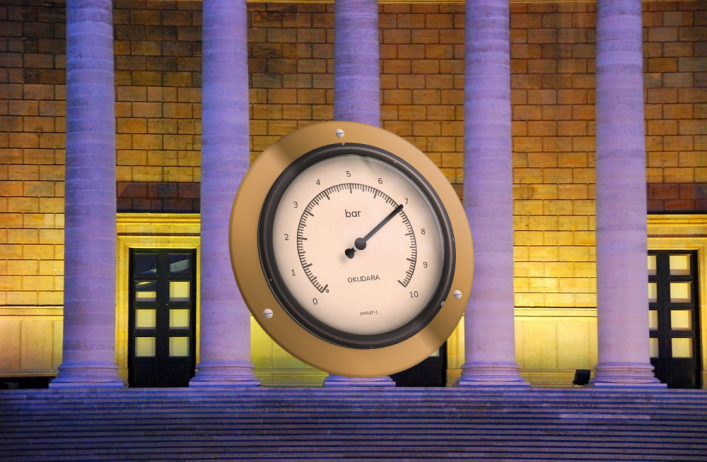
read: 7 bar
